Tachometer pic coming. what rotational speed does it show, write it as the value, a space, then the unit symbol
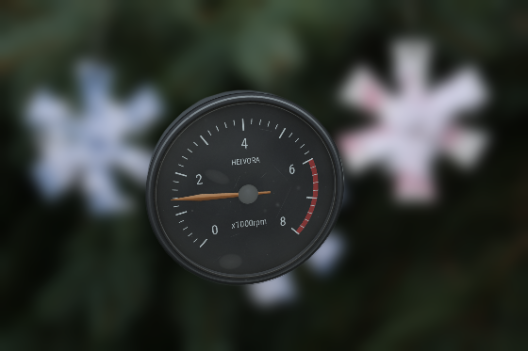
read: 1400 rpm
